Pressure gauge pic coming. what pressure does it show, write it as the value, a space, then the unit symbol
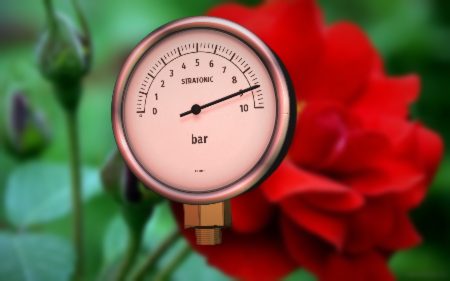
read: 9 bar
